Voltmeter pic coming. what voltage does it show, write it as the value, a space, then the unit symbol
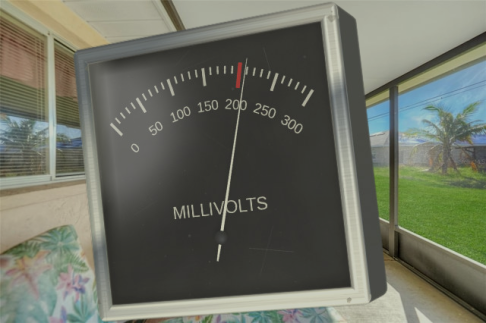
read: 210 mV
